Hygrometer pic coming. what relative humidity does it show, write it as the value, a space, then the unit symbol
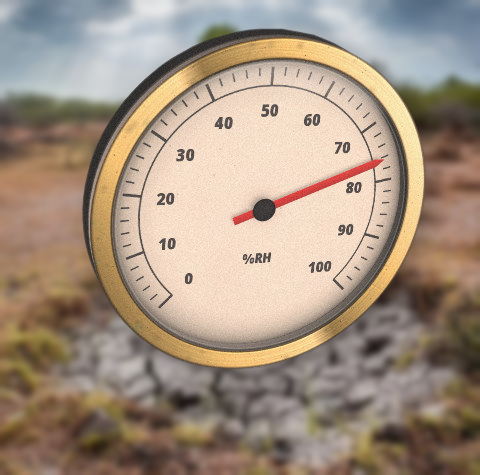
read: 76 %
